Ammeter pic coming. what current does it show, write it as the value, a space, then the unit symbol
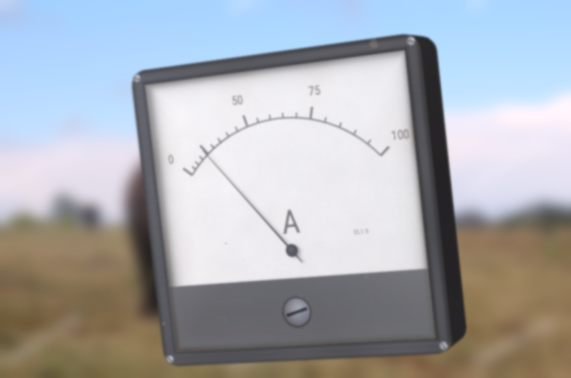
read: 25 A
